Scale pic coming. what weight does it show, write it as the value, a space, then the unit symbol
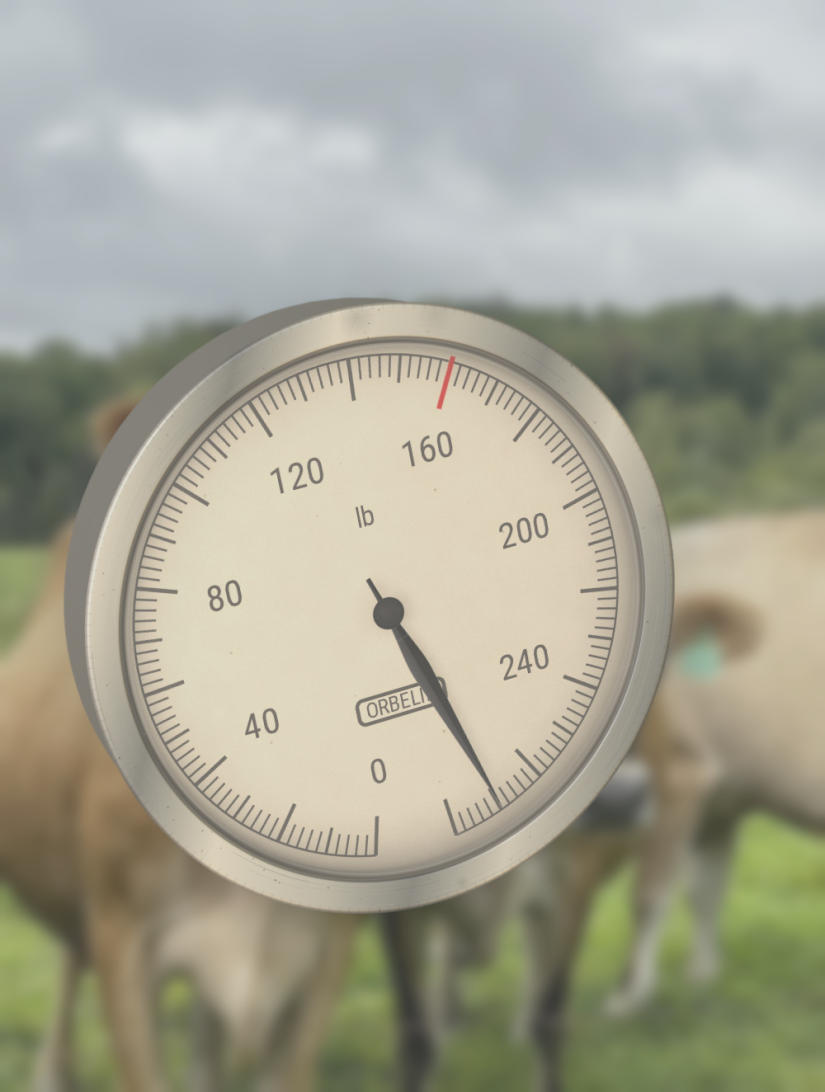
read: 270 lb
